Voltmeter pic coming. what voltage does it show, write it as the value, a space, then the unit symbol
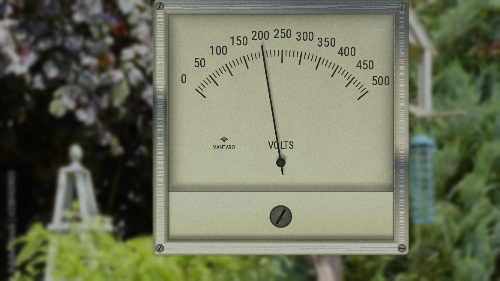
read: 200 V
